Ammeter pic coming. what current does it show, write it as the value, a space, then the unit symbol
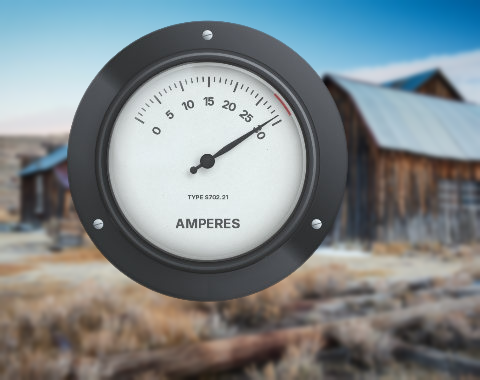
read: 29 A
